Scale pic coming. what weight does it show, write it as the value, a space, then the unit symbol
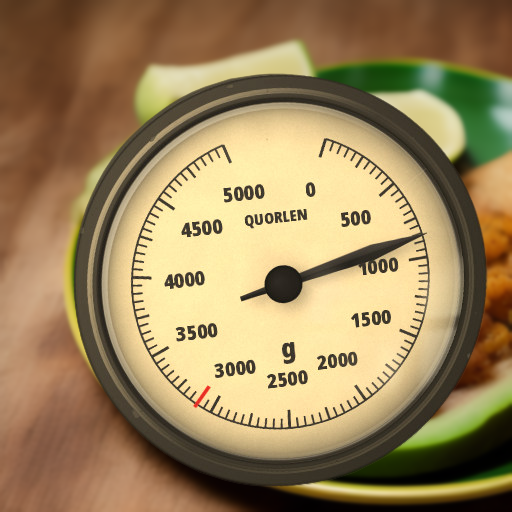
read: 850 g
